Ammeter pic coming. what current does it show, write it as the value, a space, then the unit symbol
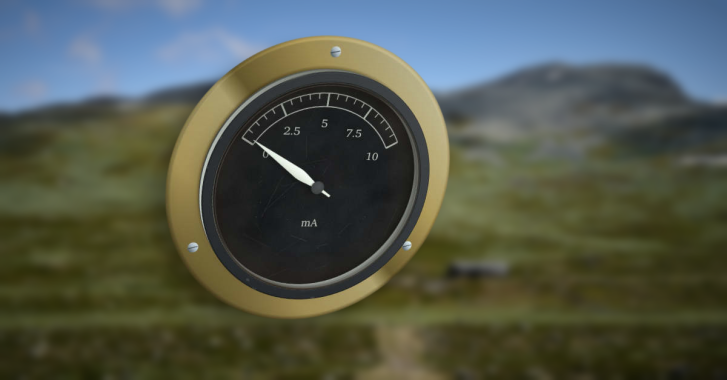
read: 0.25 mA
